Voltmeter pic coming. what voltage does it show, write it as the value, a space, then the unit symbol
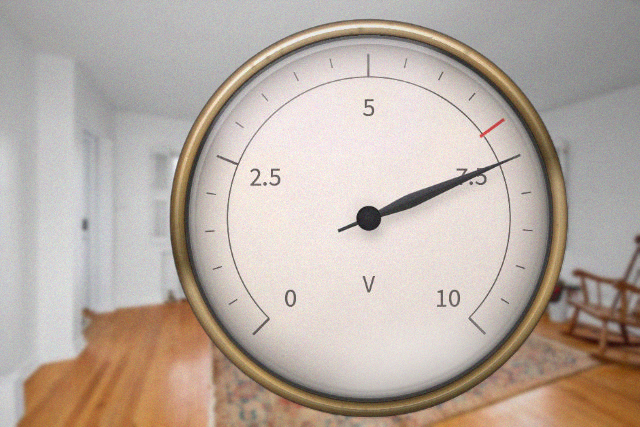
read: 7.5 V
